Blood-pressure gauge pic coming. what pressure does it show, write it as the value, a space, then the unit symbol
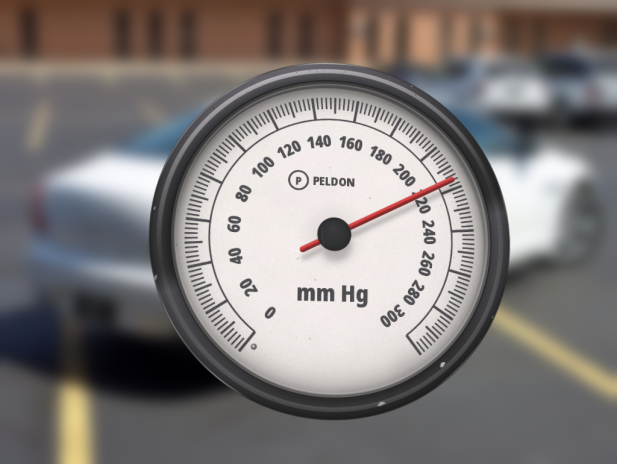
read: 216 mmHg
